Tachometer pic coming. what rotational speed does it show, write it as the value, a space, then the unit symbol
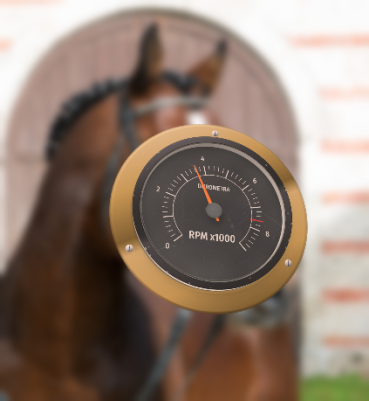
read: 3600 rpm
